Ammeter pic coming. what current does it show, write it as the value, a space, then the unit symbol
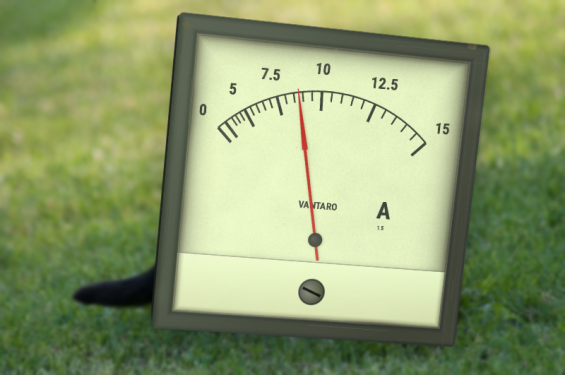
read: 8.75 A
